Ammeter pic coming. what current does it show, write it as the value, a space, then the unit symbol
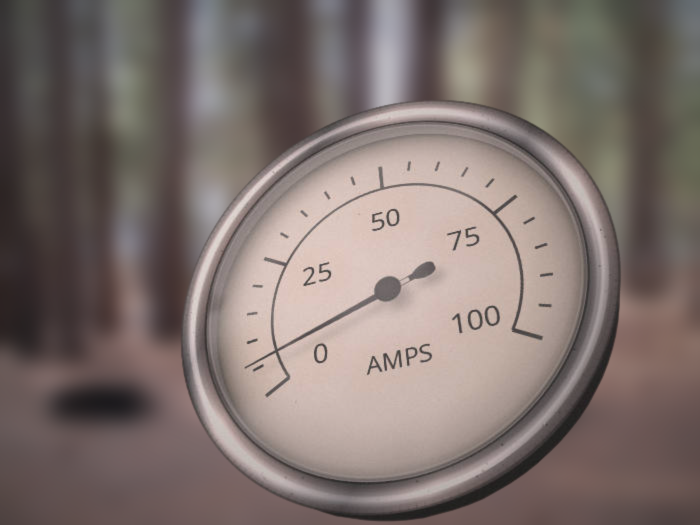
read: 5 A
